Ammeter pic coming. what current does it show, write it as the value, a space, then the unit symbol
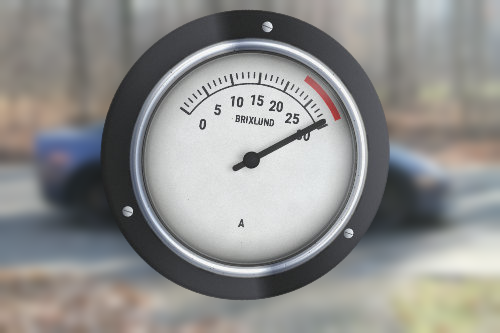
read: 29 A
